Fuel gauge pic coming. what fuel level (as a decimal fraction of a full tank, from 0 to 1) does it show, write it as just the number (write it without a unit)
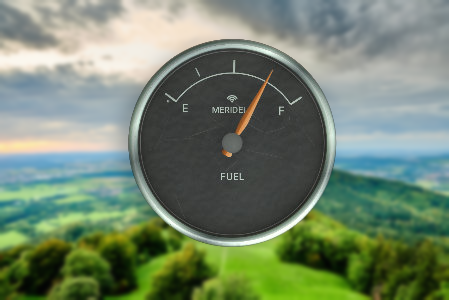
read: 0.75
